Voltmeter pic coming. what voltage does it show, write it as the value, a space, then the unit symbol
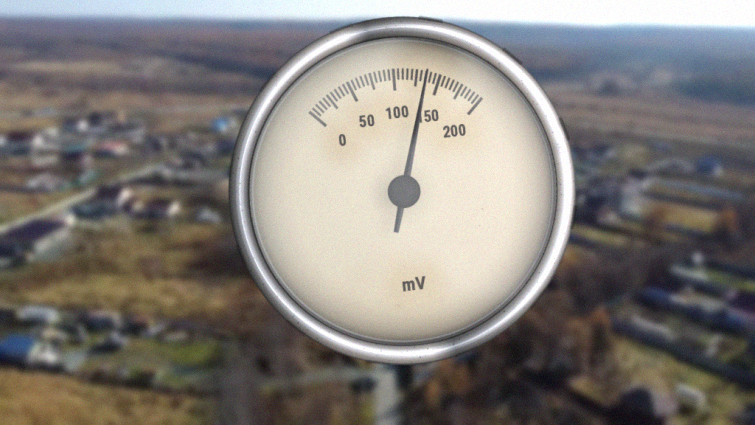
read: 135 mV
